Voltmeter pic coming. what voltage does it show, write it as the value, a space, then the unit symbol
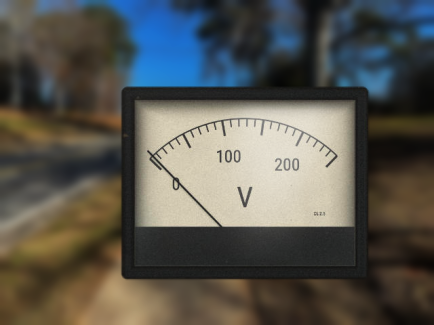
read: 5 V
